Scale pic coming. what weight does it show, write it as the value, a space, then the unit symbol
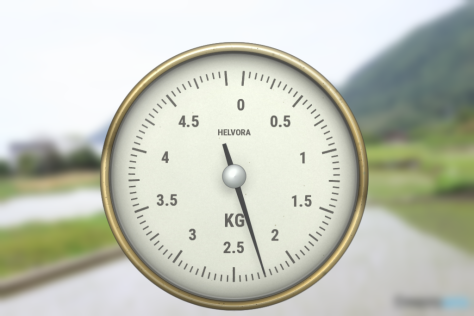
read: 2.25 kg
